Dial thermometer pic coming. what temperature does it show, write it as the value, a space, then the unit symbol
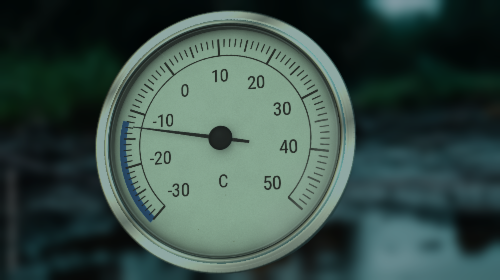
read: -13 °C
